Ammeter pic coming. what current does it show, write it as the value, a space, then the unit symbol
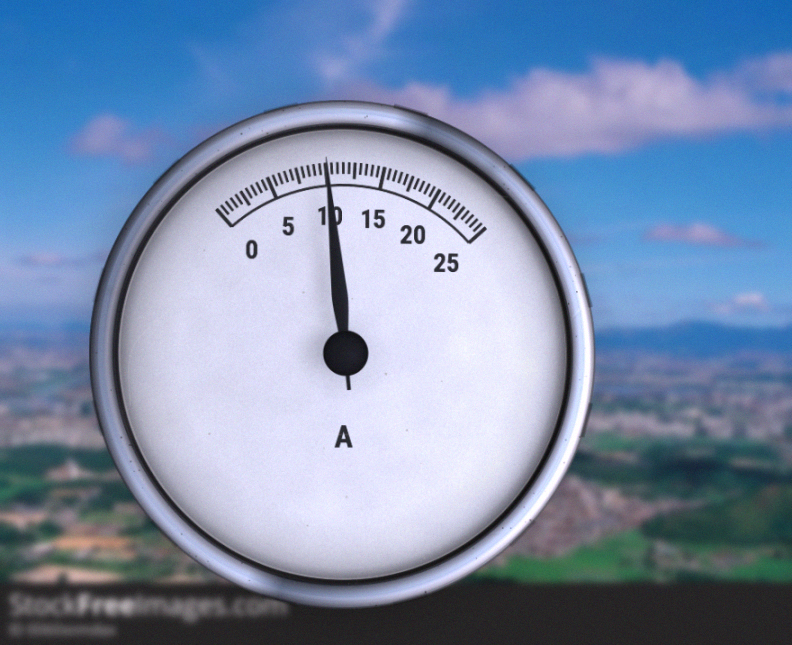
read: 10 A
